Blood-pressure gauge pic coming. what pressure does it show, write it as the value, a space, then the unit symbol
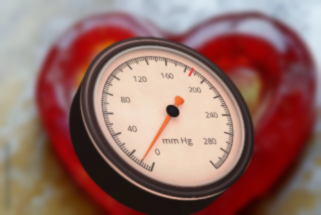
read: 10 mmHg
